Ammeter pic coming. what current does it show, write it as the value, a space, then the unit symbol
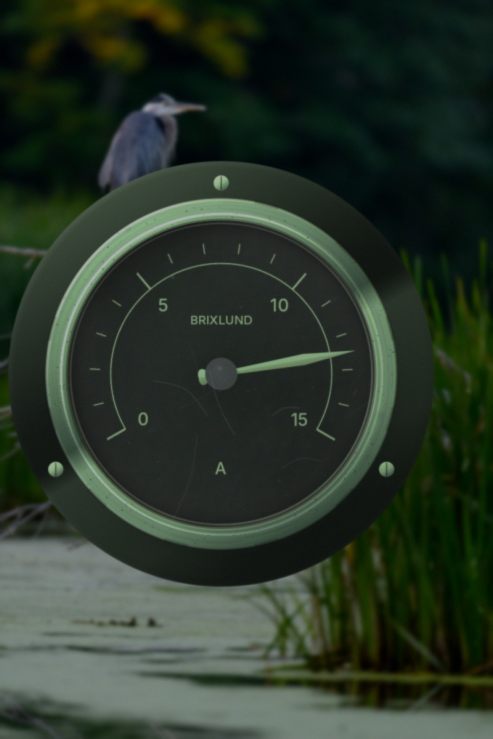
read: 12.5 A
